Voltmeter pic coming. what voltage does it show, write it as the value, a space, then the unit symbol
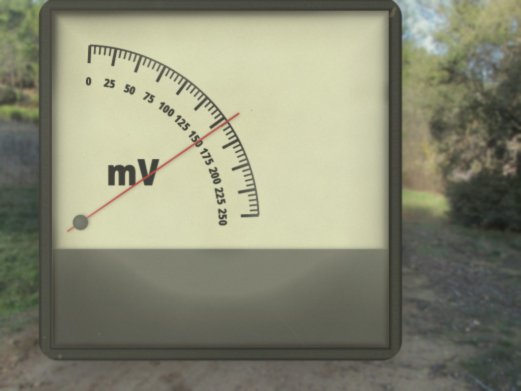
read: 155 mV
